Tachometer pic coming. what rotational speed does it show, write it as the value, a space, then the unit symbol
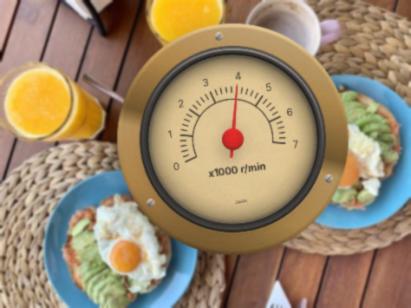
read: 4000 rpm
